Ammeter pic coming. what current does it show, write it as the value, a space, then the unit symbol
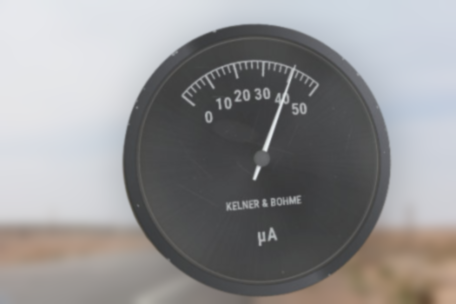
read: 40 µA
